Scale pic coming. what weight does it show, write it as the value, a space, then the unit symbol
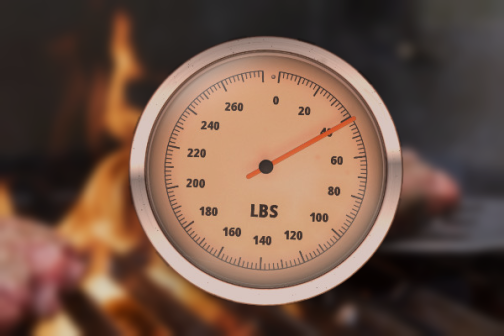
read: 42 lb
